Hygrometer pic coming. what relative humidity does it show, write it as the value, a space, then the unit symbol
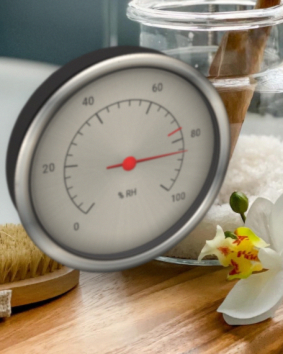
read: 84 %
